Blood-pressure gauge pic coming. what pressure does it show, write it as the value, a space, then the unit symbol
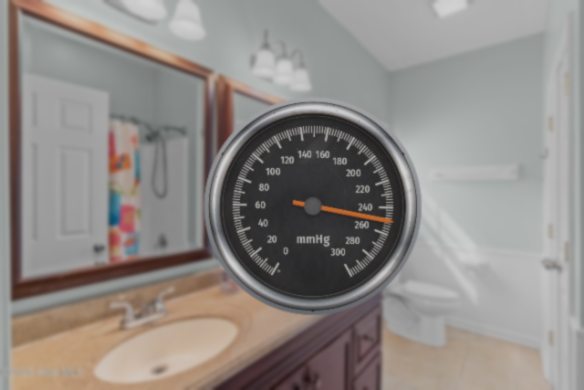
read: 250 mmHg
